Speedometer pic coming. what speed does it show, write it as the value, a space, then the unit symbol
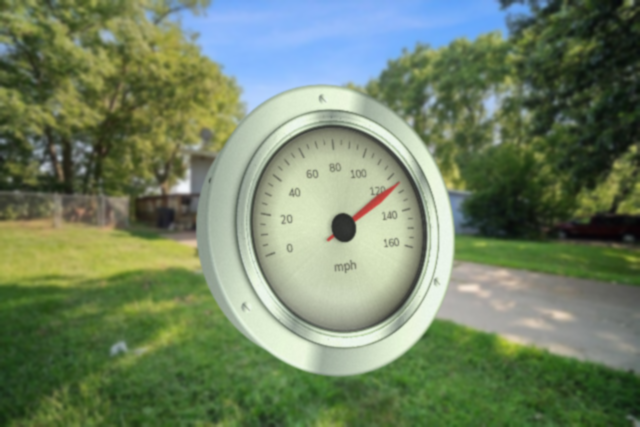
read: 125 mph
